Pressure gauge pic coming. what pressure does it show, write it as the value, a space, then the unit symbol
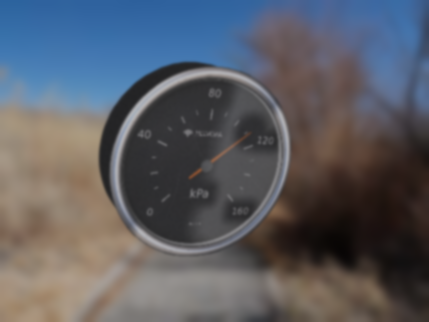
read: 110 kPa
